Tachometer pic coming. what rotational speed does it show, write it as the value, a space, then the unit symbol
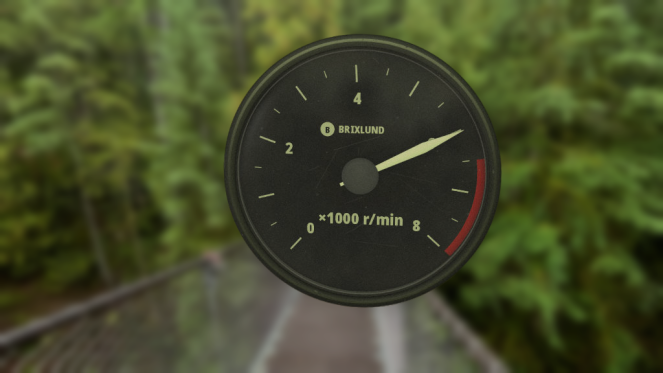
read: 6000 rpm
